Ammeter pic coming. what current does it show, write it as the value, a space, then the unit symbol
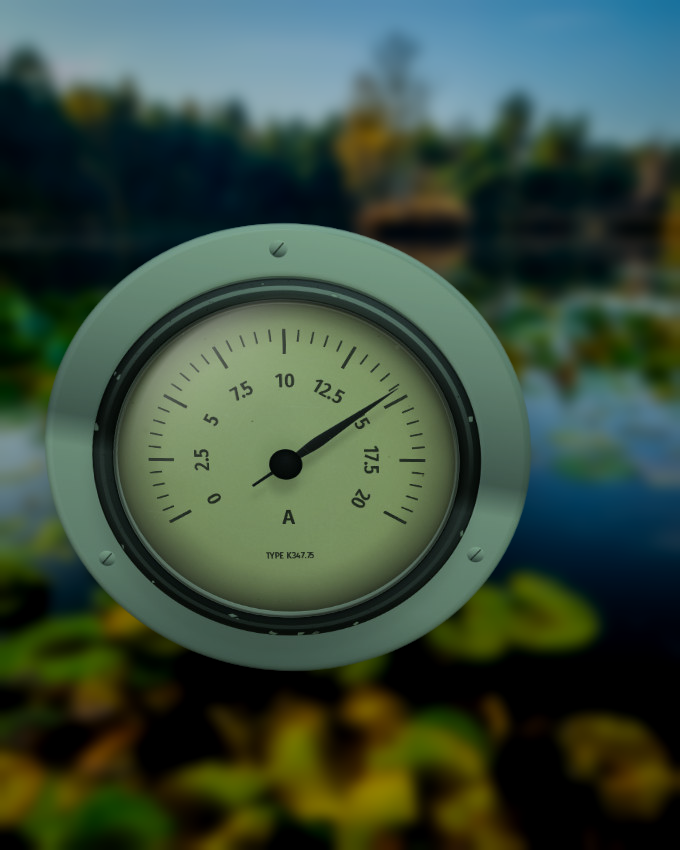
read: 14.5 A
